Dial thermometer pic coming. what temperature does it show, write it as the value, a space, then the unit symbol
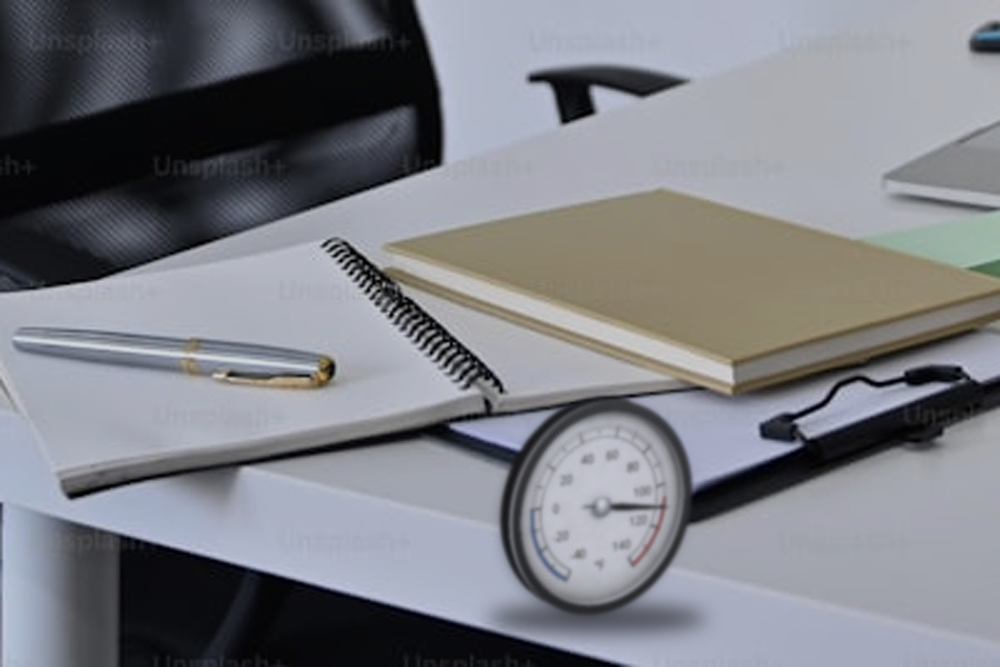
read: 110 °F
